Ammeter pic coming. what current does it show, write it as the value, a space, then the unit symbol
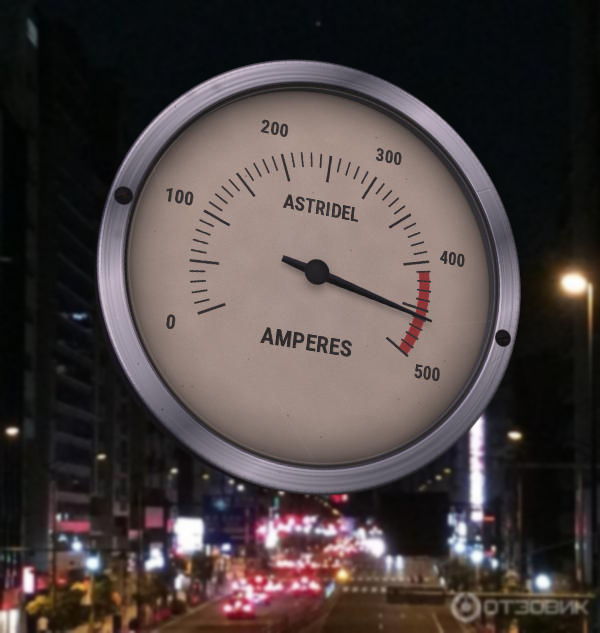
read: 460 A
